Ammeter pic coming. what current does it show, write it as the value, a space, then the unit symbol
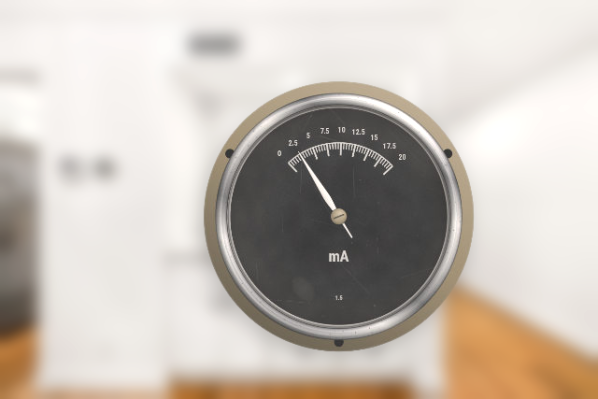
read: 2.5 mA
